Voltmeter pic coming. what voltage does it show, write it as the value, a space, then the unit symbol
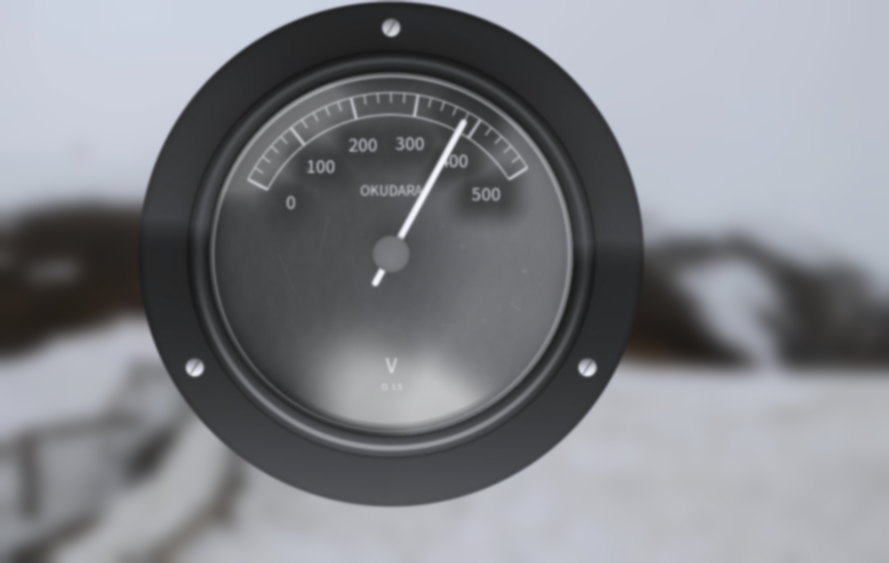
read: 380 V
